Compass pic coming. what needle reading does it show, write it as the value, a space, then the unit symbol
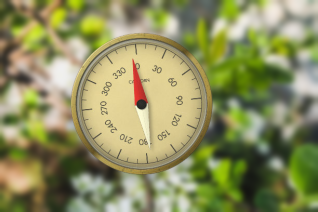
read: 355 °
